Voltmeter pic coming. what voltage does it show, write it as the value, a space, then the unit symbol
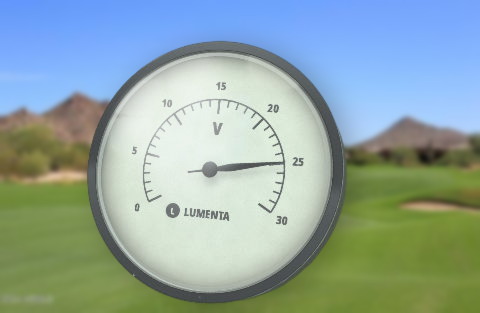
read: 25 V
